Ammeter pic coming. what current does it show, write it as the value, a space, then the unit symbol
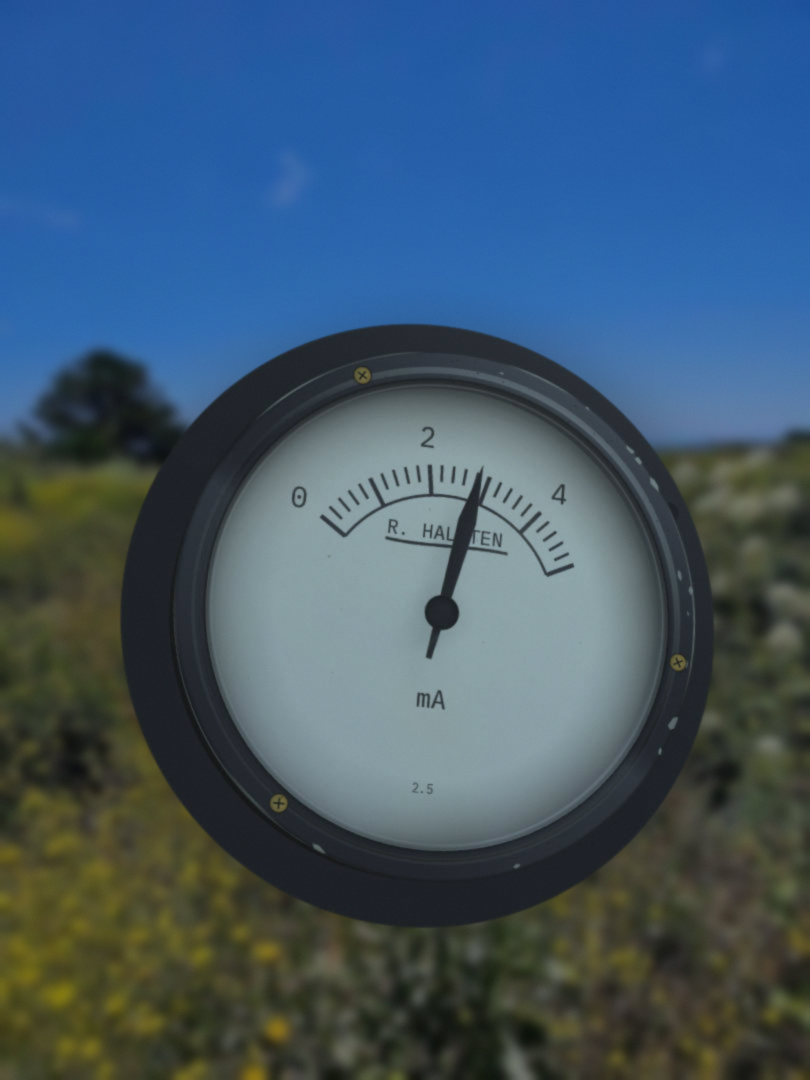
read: 2.8 mA
